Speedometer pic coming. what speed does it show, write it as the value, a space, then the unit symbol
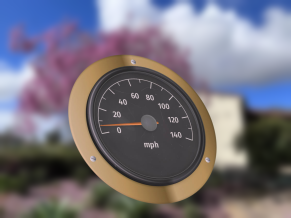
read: 5 mph
